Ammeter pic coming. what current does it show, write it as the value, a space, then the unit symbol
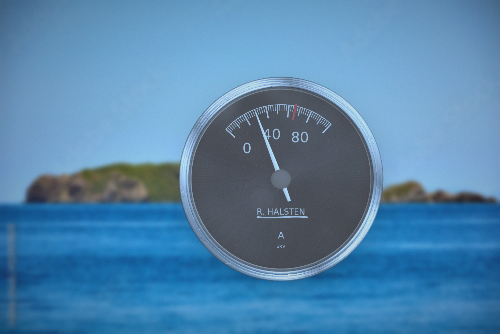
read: 30 A
